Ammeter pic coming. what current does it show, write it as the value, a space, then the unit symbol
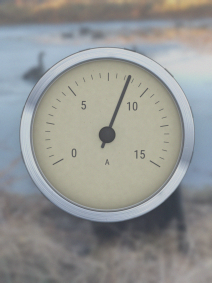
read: 8.75 A
